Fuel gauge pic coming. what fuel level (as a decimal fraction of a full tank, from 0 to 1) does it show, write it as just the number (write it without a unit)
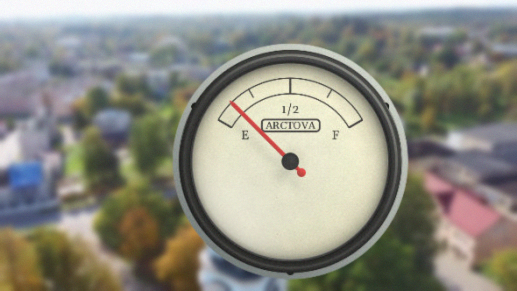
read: 0.125
